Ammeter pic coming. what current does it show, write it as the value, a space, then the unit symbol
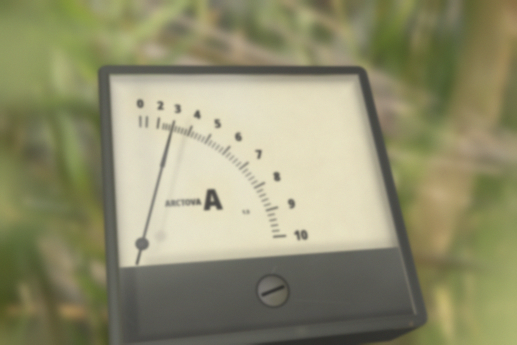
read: 3 A
